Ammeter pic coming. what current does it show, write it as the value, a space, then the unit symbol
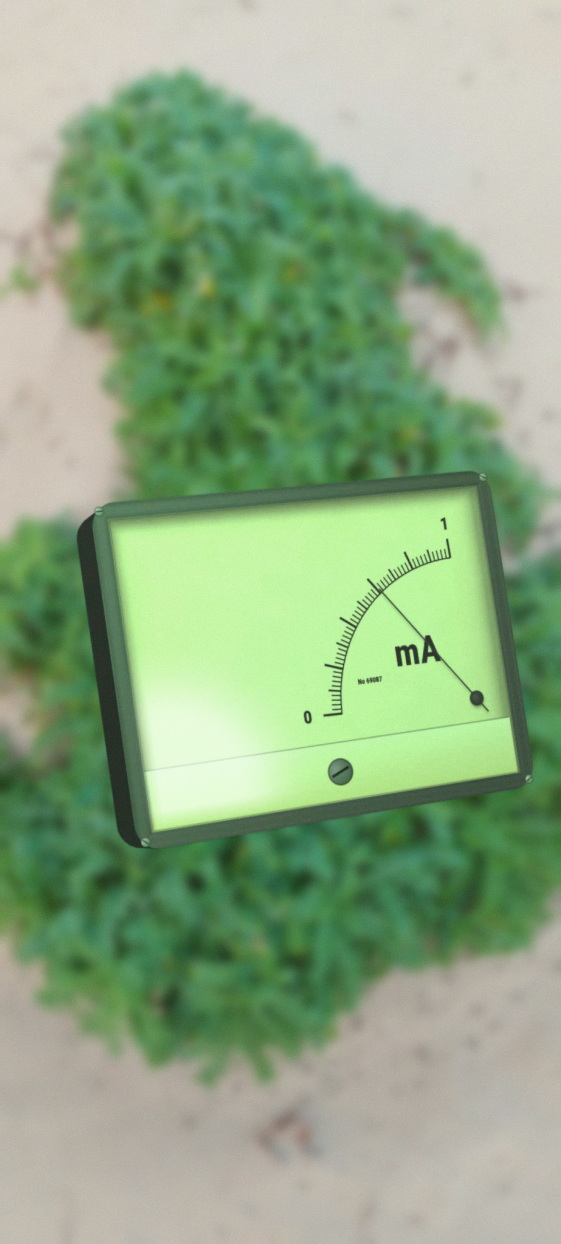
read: 0.6 mA
